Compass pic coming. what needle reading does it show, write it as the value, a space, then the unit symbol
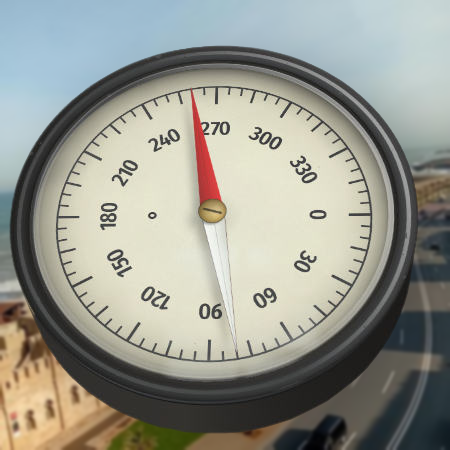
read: 260 °
